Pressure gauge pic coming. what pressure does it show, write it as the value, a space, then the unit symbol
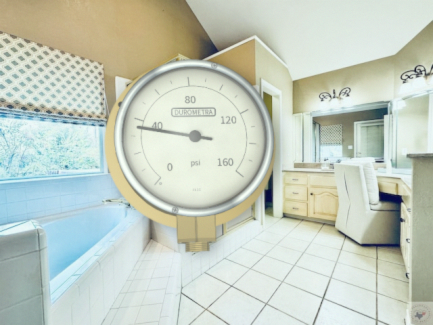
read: 35 psi
